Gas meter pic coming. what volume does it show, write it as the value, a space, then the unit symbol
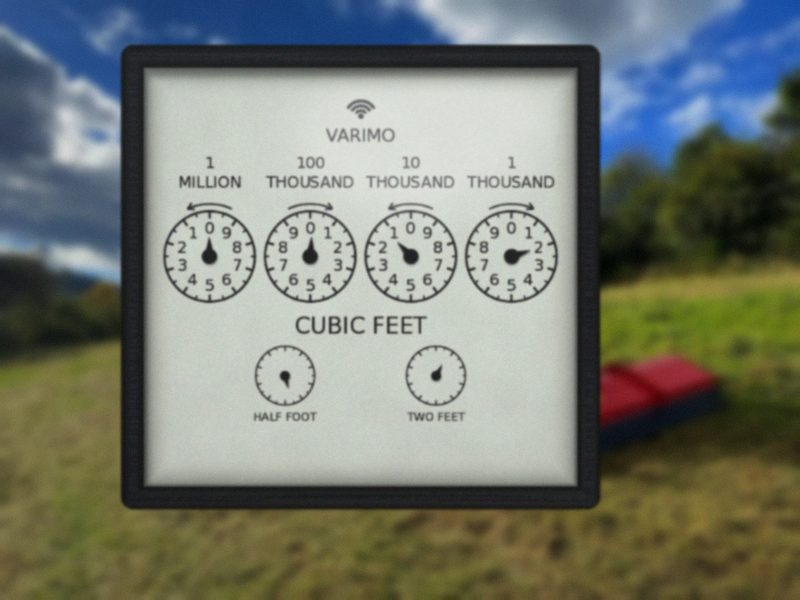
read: 1200 ft³
